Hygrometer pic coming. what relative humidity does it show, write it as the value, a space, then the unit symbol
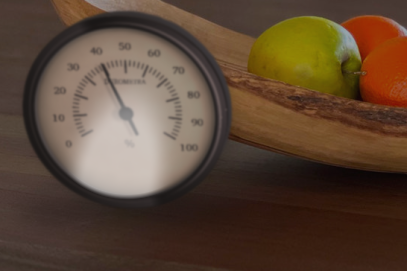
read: 40 %
